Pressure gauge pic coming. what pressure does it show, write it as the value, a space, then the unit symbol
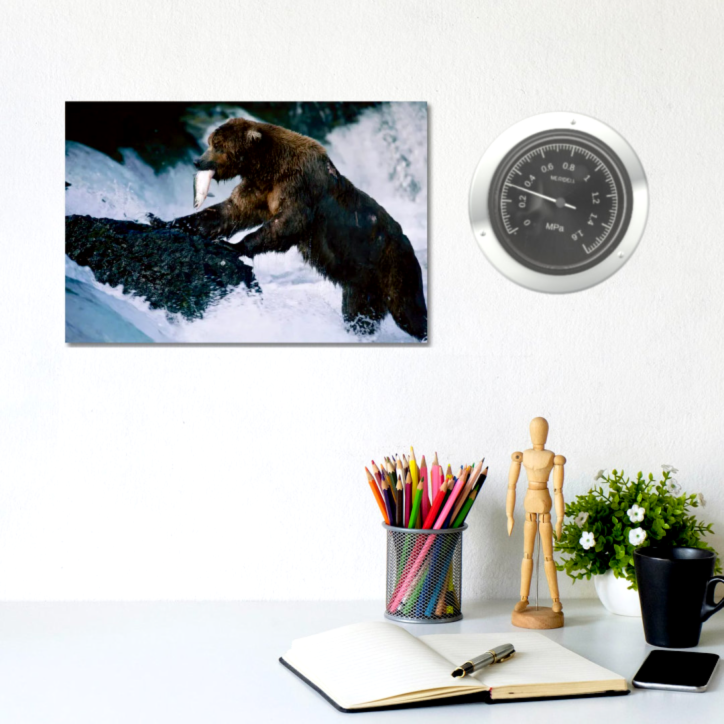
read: 0.3 MPa
